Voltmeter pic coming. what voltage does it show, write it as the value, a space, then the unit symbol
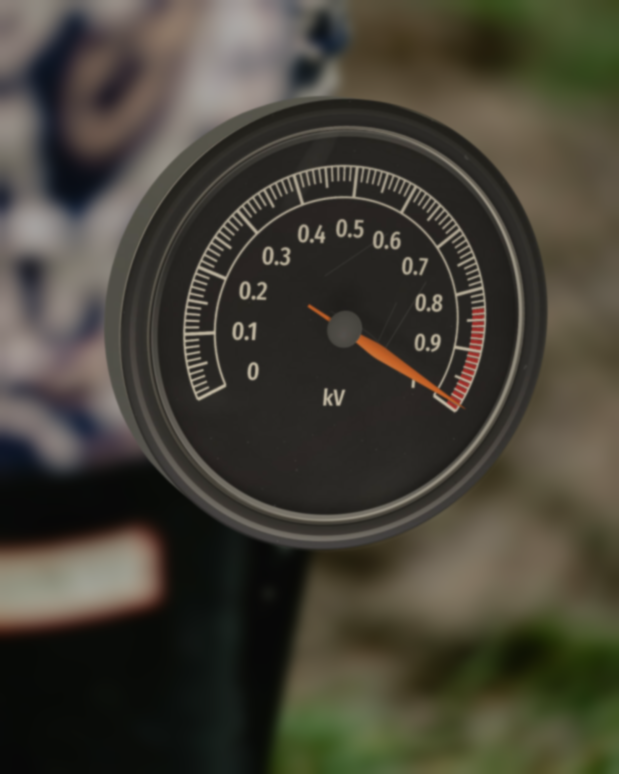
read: 0.99 kV
